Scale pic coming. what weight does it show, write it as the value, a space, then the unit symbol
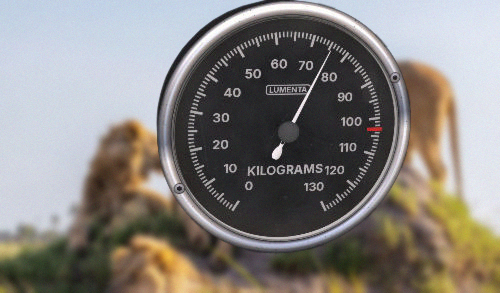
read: 75 kg
